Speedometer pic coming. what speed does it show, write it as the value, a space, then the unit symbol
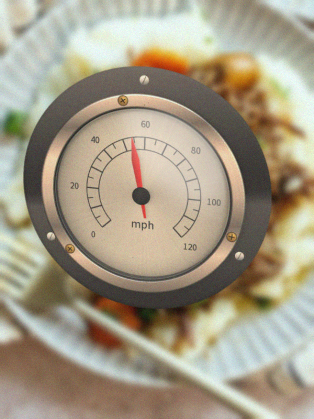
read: 55 mph
